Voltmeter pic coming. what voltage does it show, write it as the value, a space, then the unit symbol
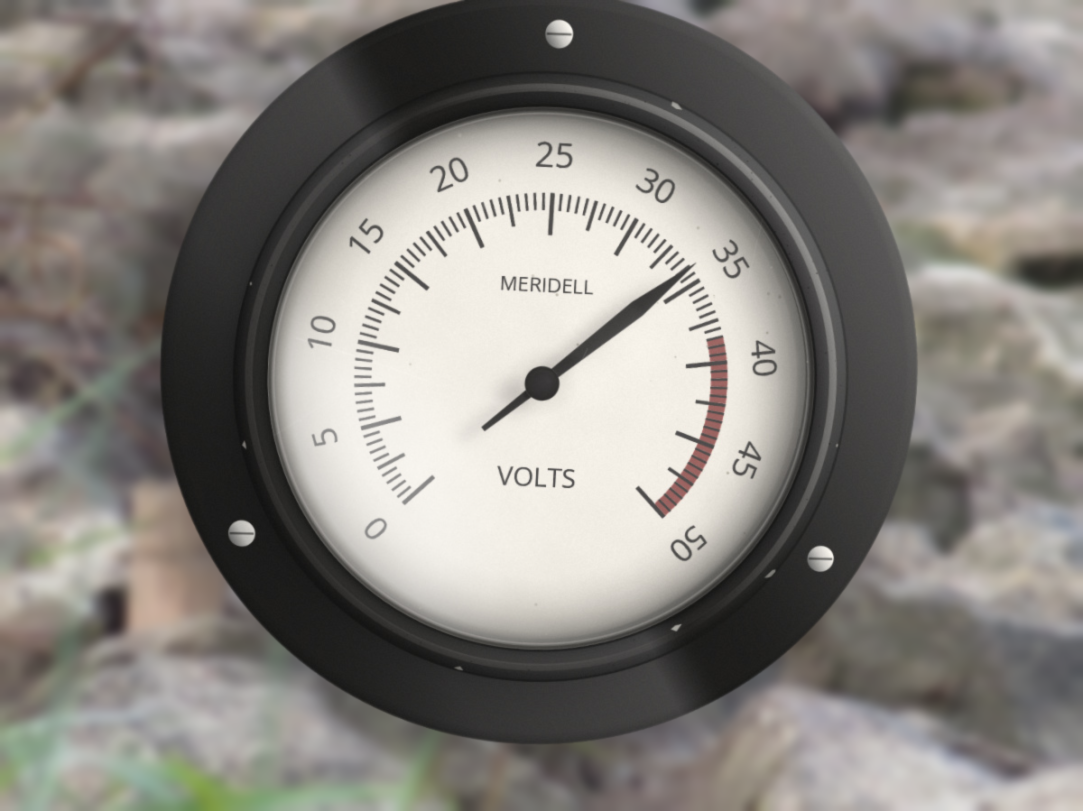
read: 34 V
